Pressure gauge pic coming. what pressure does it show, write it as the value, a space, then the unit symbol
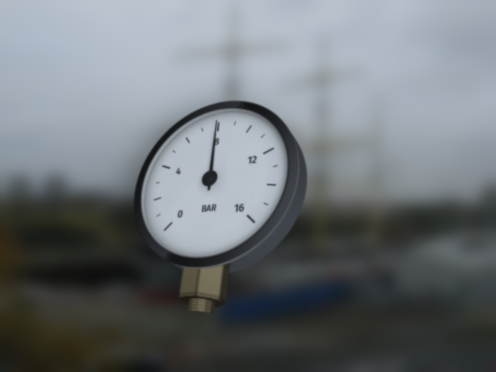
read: 8 bar
